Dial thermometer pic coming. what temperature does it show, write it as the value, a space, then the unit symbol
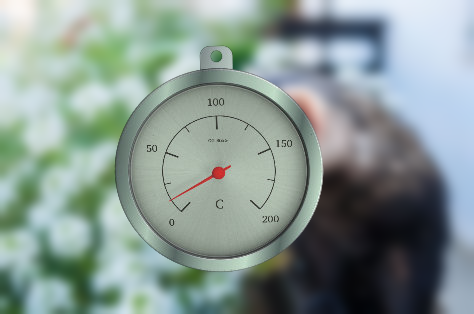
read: 12.5 °C
